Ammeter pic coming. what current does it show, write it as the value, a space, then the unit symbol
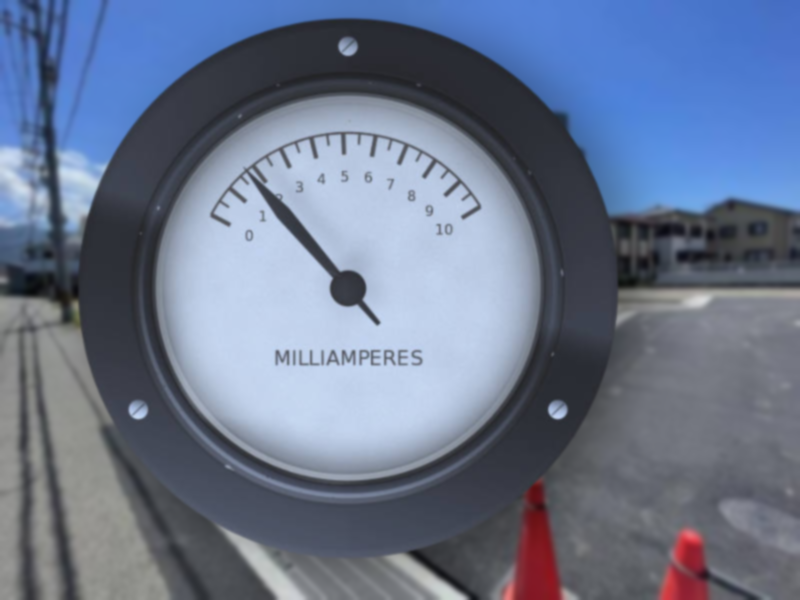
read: 1.75 mA
